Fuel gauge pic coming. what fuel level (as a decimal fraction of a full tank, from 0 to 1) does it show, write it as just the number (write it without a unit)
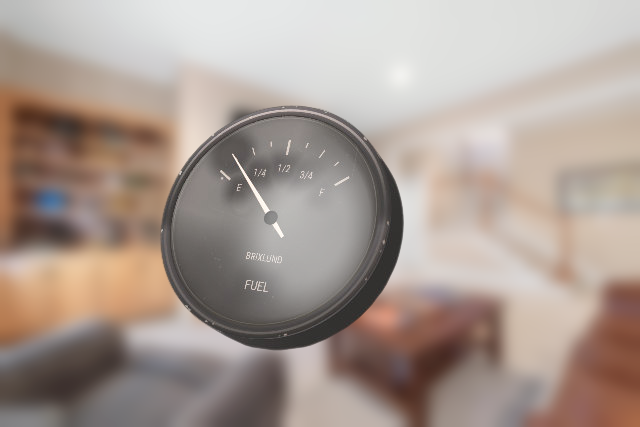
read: 0.125
